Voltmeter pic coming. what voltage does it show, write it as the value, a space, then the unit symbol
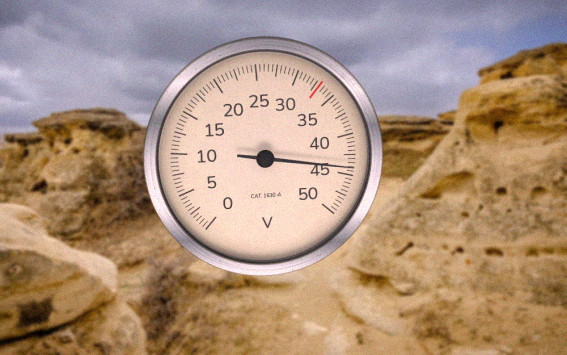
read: 44 V
